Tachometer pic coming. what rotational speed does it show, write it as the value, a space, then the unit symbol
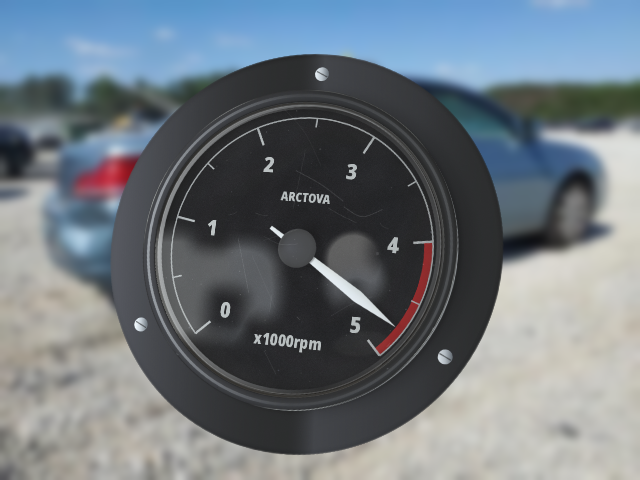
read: 4750 rpm
